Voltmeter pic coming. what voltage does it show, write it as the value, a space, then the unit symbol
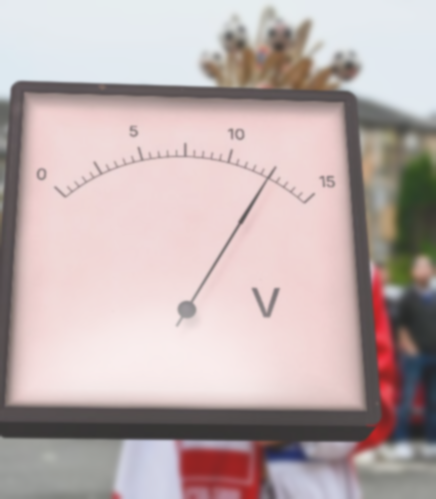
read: 12.5 V
